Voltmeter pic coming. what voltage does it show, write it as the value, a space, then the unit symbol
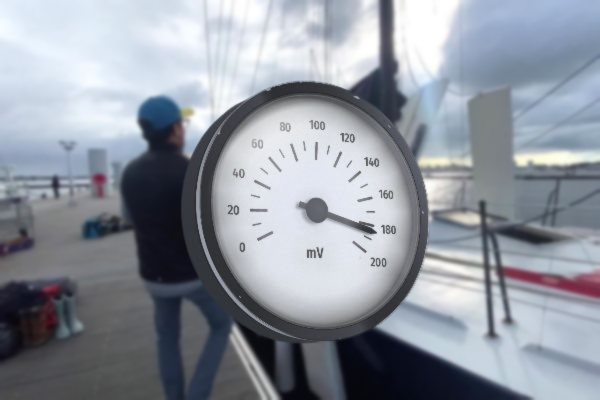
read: 185 mV
